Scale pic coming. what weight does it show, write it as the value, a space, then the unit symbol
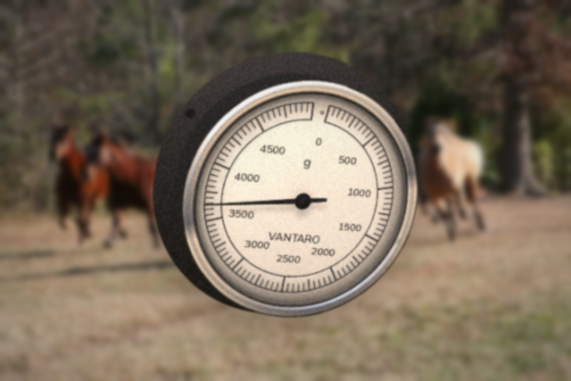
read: 3650 g
